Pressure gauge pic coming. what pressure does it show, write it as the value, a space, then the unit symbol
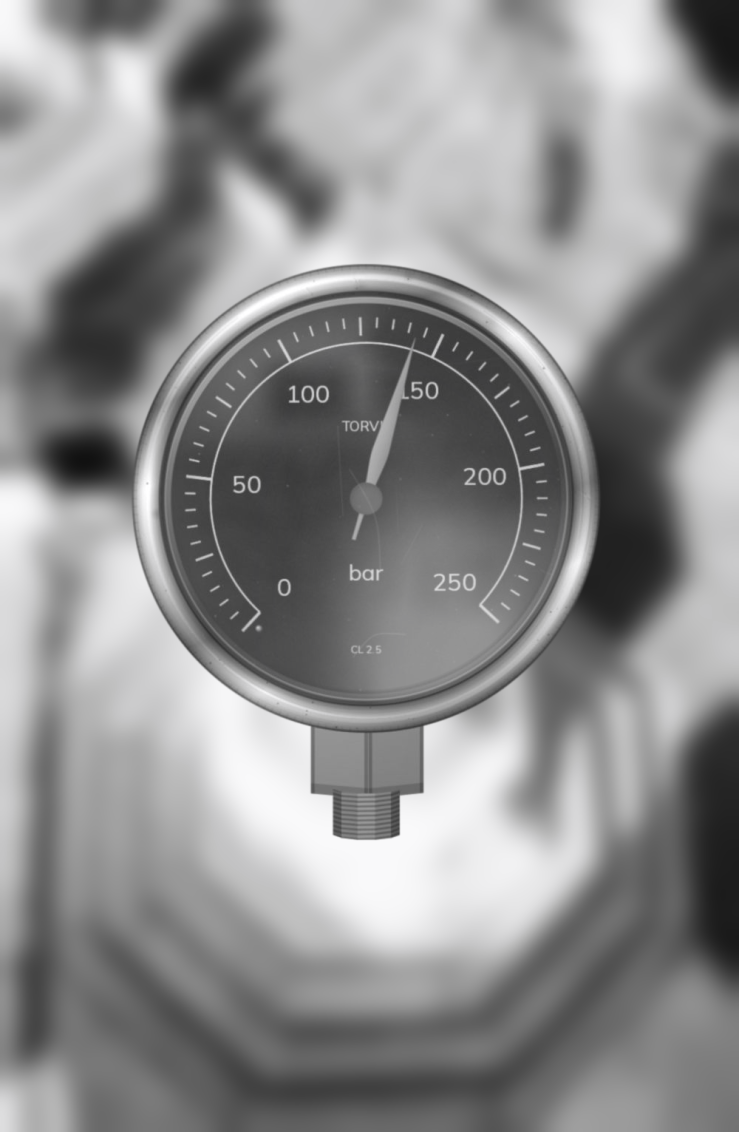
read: 142.5 bar
